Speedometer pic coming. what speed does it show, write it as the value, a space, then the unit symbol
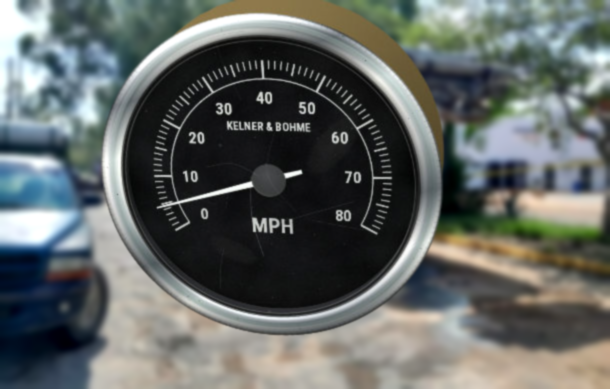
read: 5 mph
